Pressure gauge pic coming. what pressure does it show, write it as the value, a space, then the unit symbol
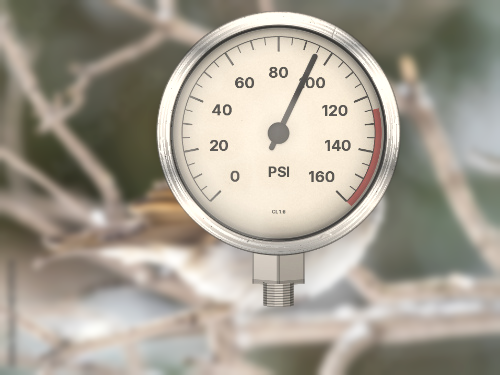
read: 95 psi
